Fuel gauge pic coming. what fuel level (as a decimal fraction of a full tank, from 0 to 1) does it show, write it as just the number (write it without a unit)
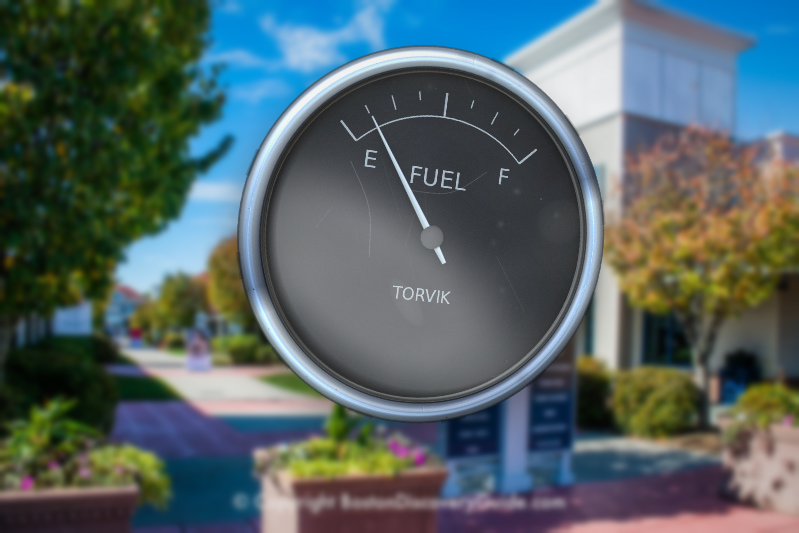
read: 0.125
